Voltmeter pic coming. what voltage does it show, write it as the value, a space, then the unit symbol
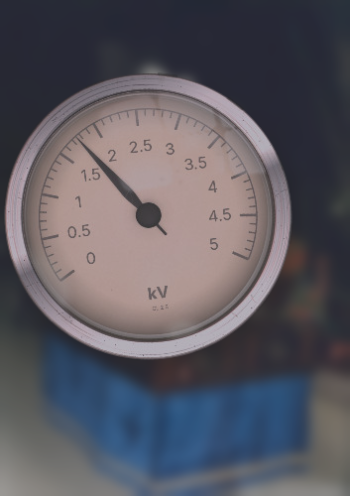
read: 1.75 kV
